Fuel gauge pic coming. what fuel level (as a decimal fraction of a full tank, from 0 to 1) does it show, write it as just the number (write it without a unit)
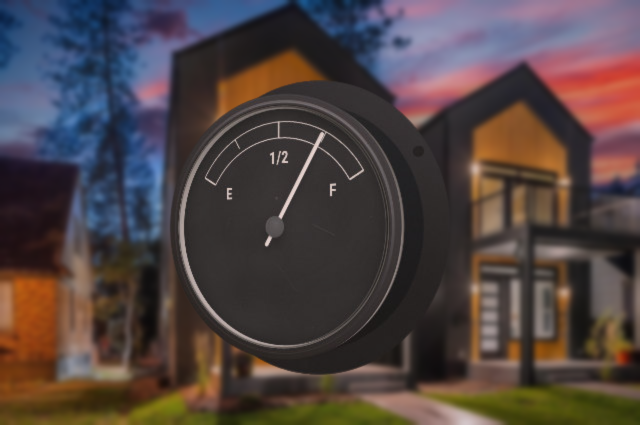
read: 0.75
